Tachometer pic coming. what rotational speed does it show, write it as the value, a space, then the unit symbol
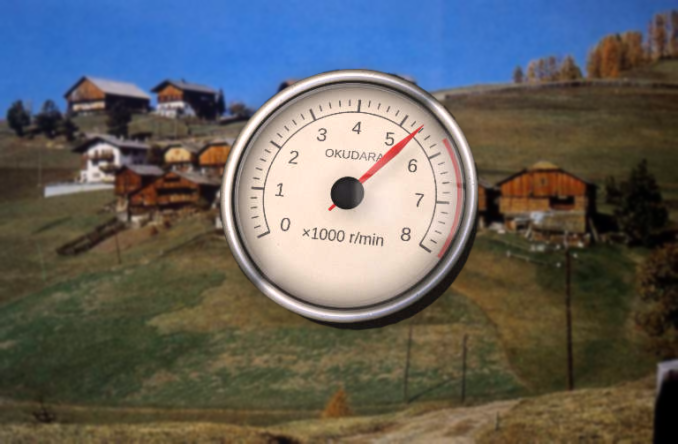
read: 5400 rpm
